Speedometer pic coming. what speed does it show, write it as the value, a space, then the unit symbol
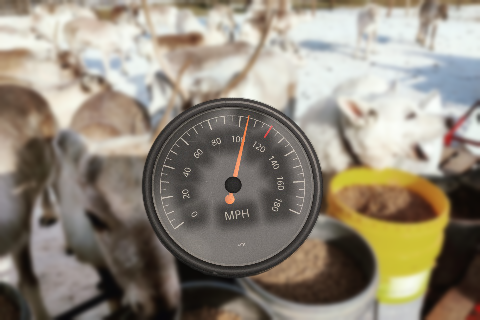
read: 105 mph
